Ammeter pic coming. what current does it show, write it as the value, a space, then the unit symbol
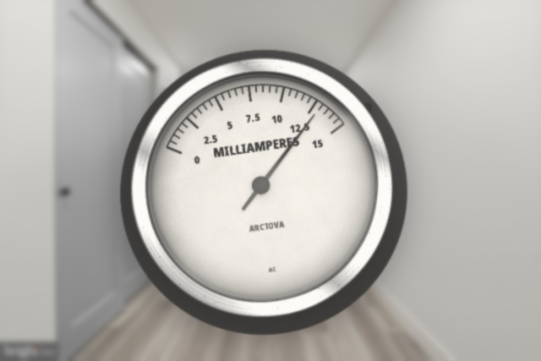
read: 13 mA
